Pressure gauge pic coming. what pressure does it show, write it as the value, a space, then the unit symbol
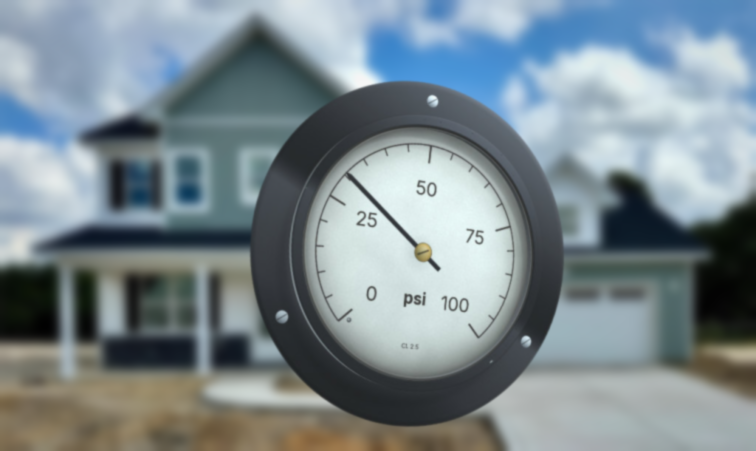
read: 30 psi
